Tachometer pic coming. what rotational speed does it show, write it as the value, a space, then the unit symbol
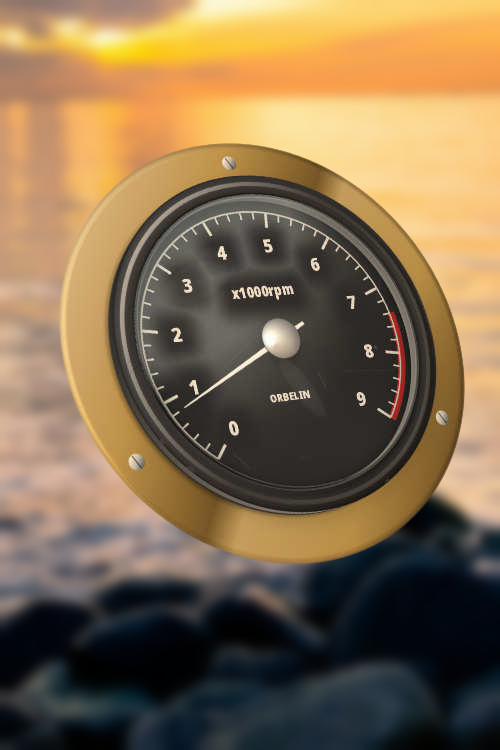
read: 800 rpm
